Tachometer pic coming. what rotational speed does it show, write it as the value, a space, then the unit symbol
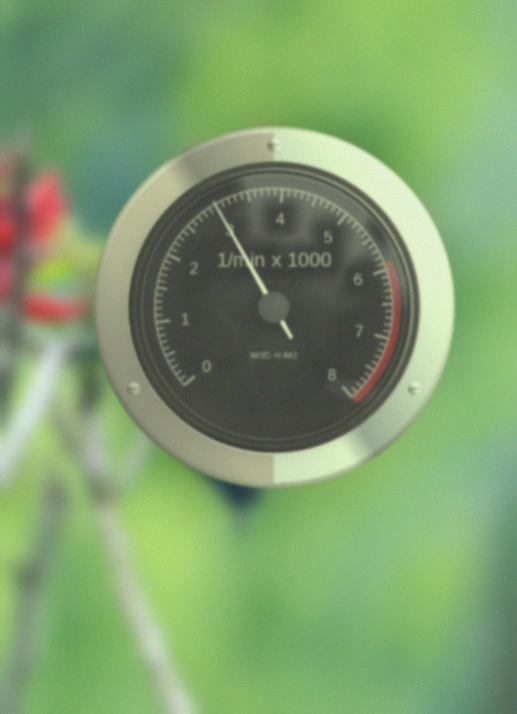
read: 3000 rpm
